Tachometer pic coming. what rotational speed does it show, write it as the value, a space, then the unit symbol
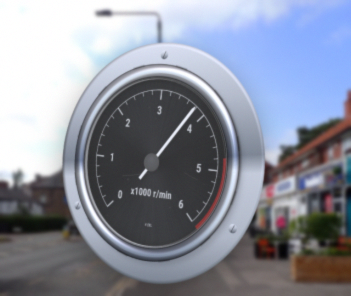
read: 3800 rpm
